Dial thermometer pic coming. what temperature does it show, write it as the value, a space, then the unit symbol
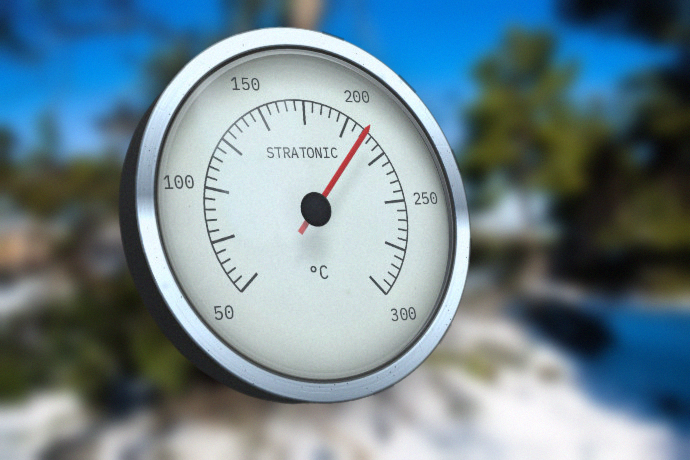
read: 210 °C
